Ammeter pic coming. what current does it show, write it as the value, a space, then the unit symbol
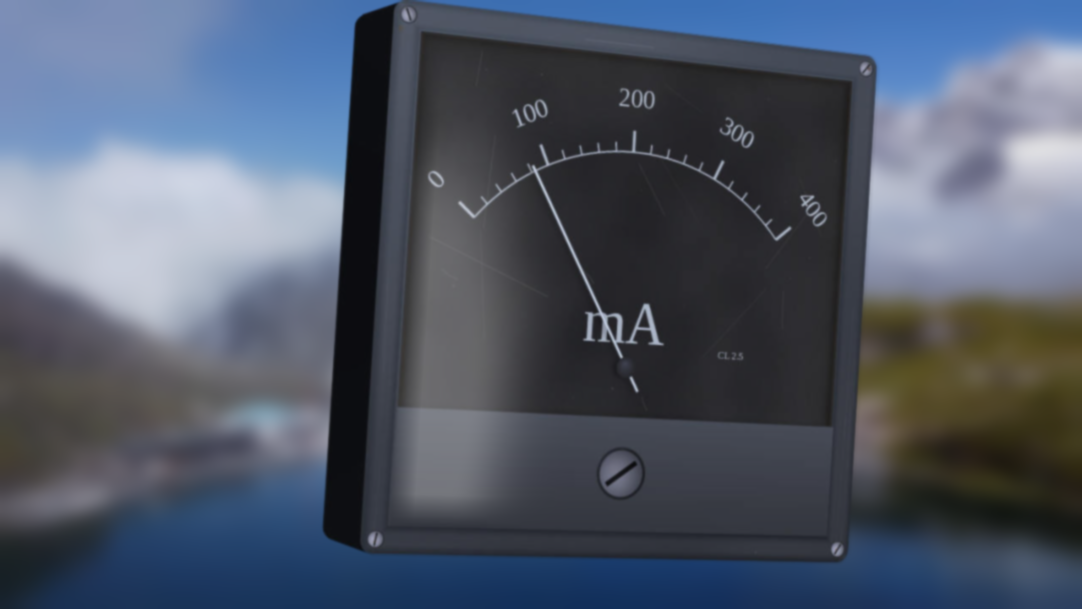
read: 80 mA
